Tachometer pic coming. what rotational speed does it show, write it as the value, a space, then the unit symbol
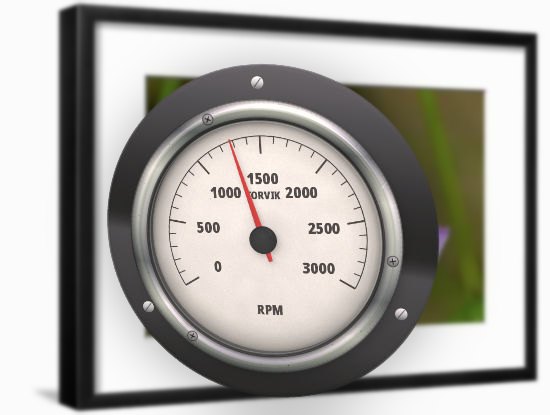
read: 1300 rpm
